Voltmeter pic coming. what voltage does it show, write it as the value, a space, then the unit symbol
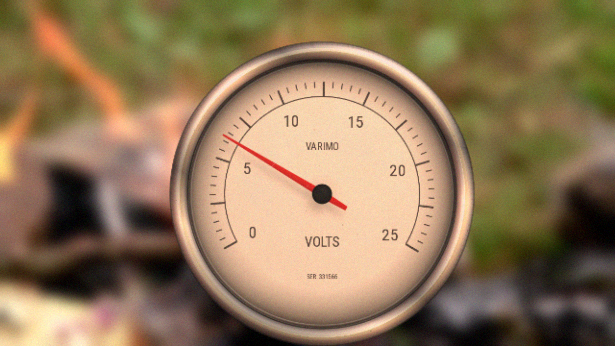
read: 6.25 V
